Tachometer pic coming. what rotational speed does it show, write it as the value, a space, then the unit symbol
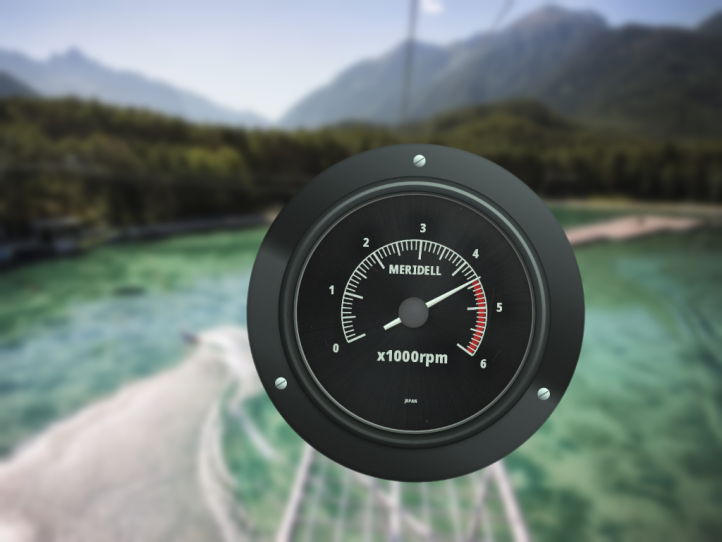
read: 4400 rpm
